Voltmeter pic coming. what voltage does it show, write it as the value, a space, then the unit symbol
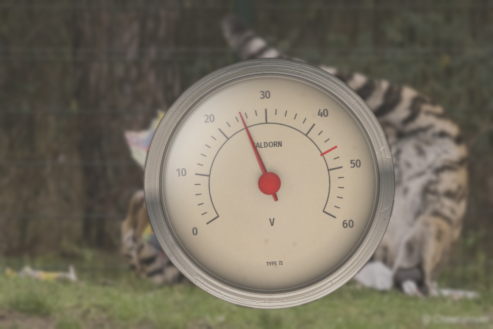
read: 25 V
